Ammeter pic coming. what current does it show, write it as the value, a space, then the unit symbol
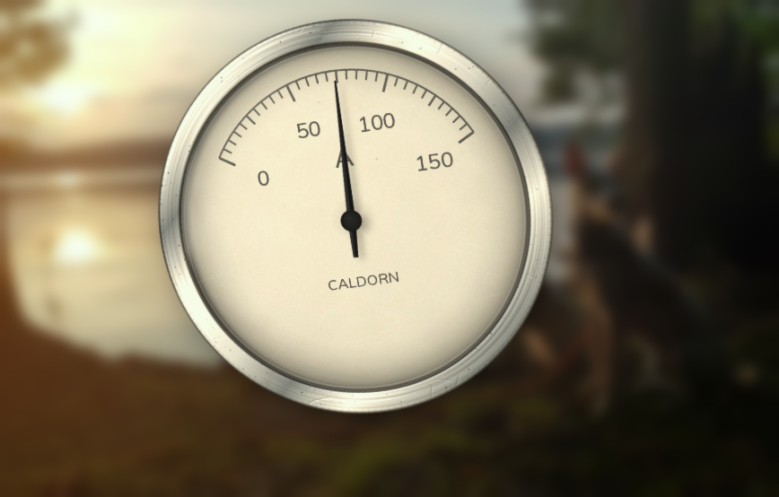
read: 75 A
